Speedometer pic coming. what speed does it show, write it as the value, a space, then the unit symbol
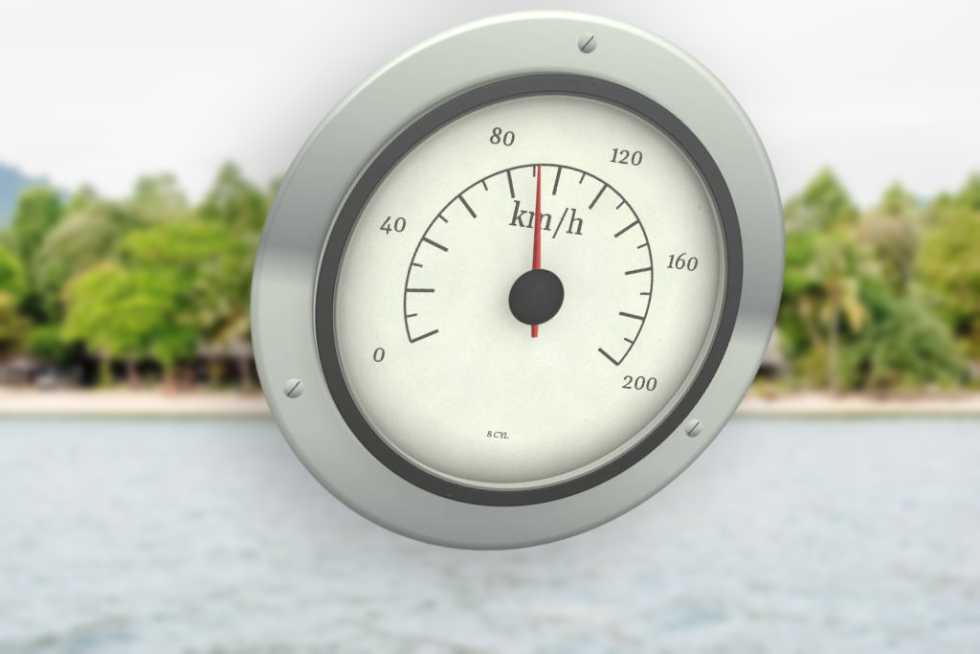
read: 90 km/h
